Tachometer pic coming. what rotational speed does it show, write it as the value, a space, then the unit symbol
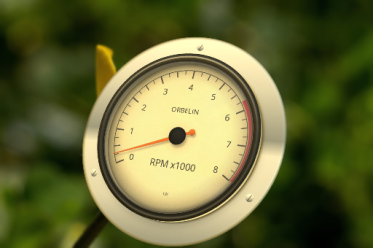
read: 250 rpm
